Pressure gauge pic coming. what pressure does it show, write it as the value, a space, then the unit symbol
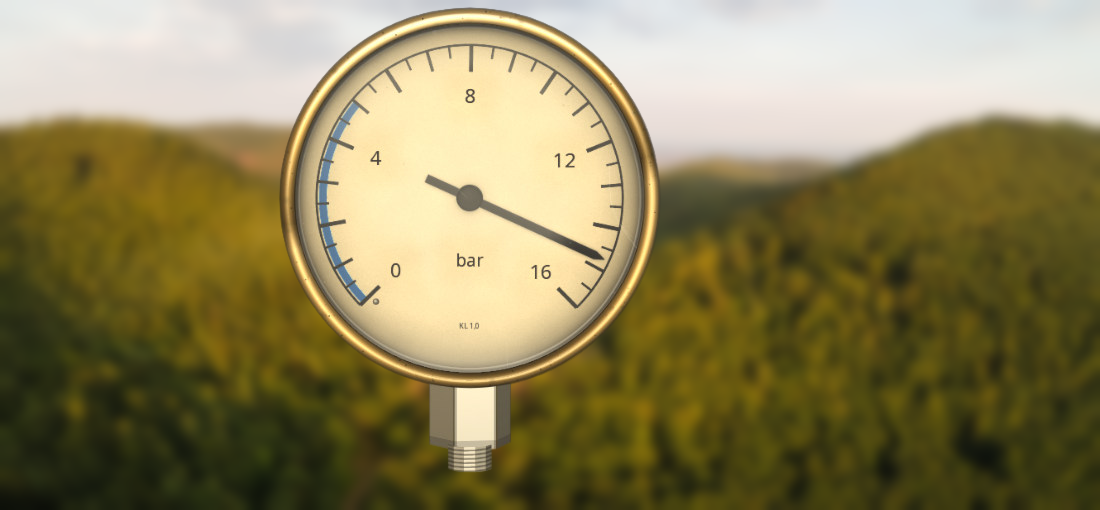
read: 14.75 bar
